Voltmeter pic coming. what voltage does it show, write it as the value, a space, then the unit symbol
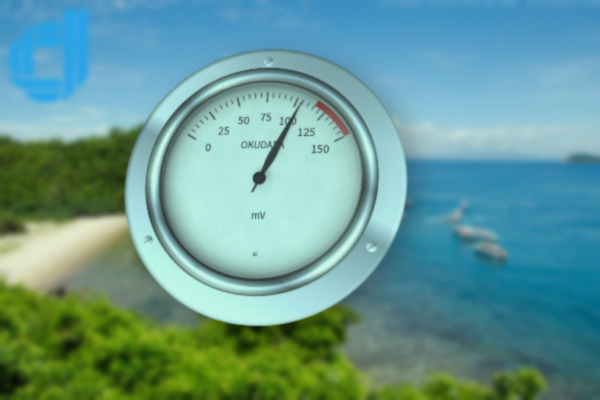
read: 105 mV
